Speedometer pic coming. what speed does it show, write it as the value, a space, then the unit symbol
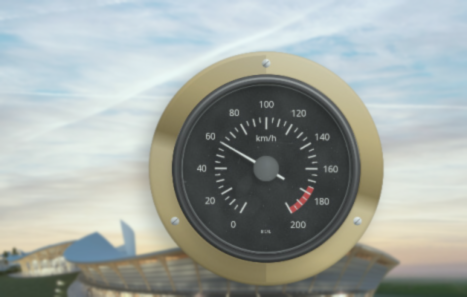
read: 60 km/h
